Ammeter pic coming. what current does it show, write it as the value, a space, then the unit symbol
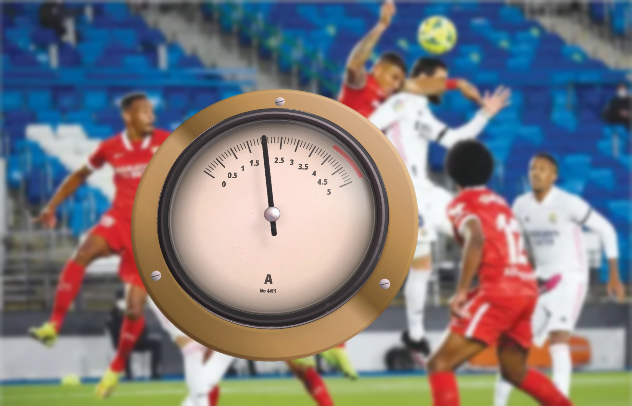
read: 2 A
